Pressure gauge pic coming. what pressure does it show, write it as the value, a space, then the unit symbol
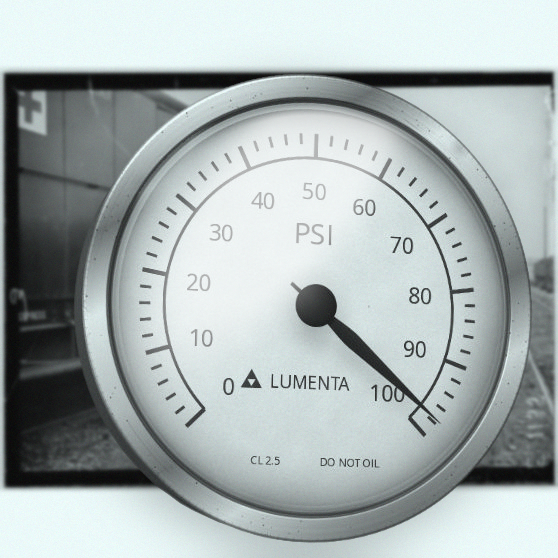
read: 98 psi
